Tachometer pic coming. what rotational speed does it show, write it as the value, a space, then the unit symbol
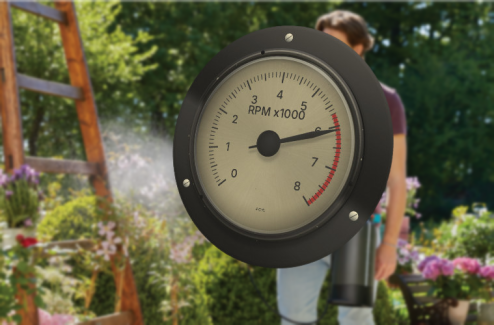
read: 6100 rpm
